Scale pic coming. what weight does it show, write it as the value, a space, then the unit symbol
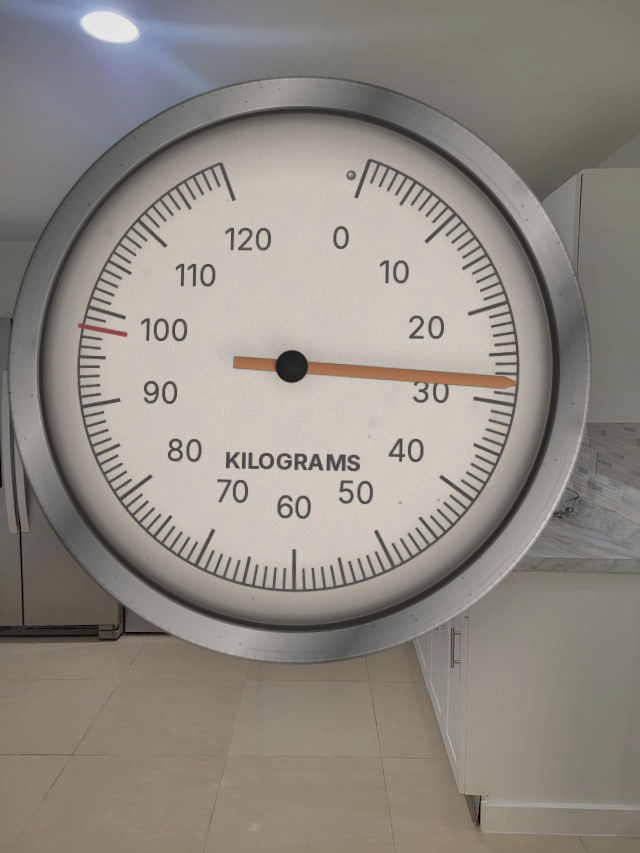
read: 28 kg
